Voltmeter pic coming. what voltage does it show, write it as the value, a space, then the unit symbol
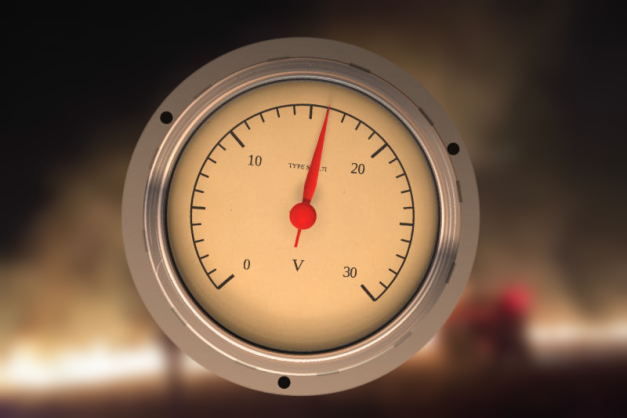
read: 16 V
